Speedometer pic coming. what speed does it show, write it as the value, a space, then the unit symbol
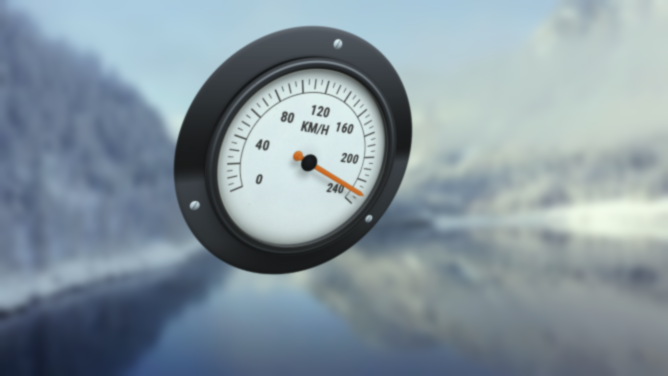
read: 230 km/h
